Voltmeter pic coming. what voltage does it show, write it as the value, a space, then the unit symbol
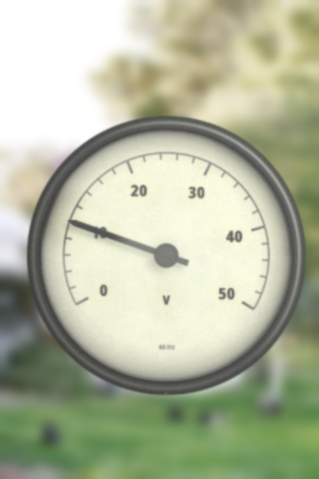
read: 10 V
